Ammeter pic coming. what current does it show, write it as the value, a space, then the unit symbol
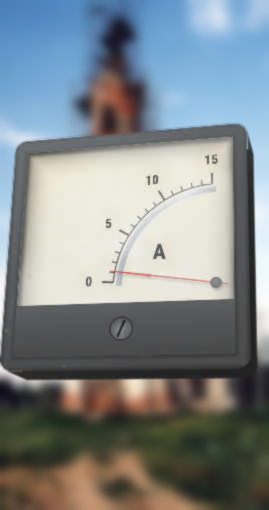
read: 1 A
